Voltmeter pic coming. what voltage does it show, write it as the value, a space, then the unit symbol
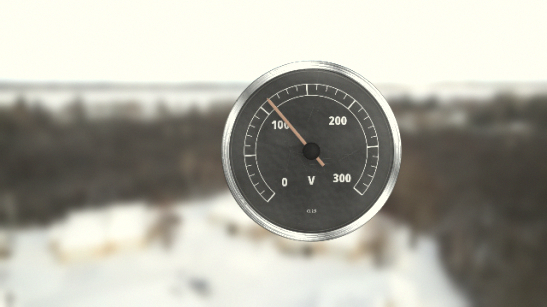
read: 110 V
